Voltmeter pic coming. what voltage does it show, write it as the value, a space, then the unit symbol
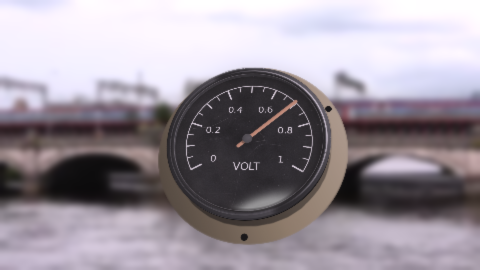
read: 0.7 V
